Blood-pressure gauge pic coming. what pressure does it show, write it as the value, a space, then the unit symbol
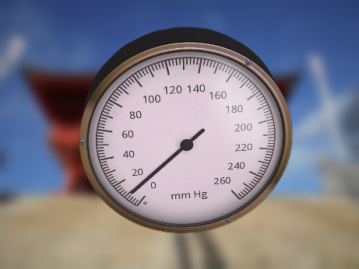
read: 10 mmHg
